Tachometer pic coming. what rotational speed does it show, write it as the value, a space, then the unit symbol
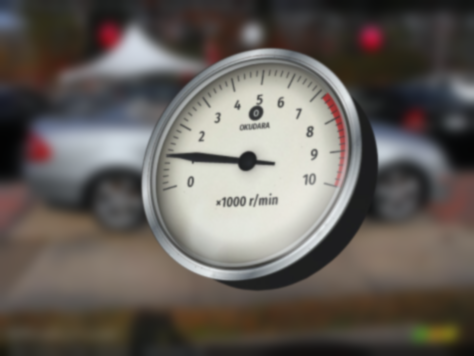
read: 1000 rpm
